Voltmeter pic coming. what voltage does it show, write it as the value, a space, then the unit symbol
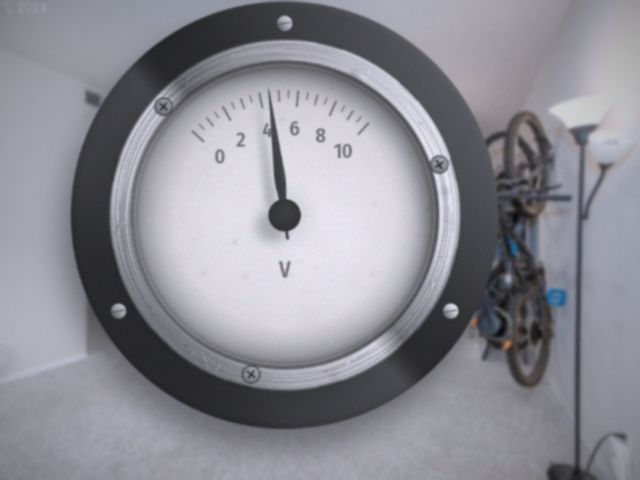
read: 4.5 V
